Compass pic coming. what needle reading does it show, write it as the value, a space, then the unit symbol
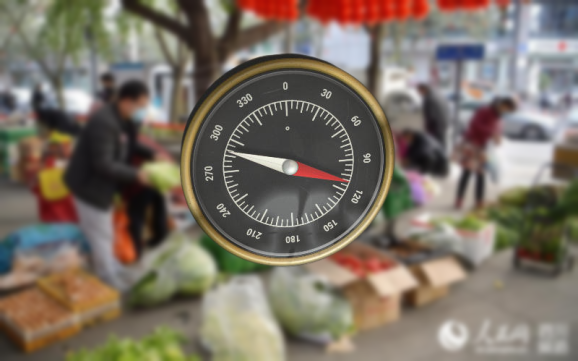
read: 110 °
